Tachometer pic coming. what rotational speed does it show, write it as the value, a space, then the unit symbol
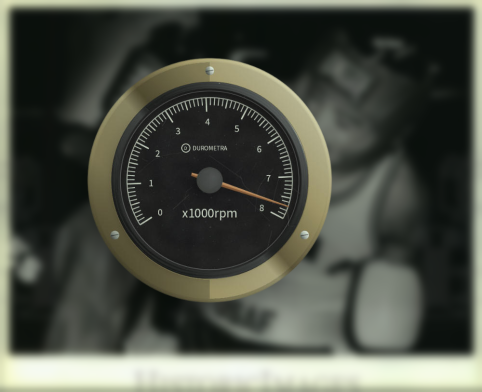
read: 7700 rpm
